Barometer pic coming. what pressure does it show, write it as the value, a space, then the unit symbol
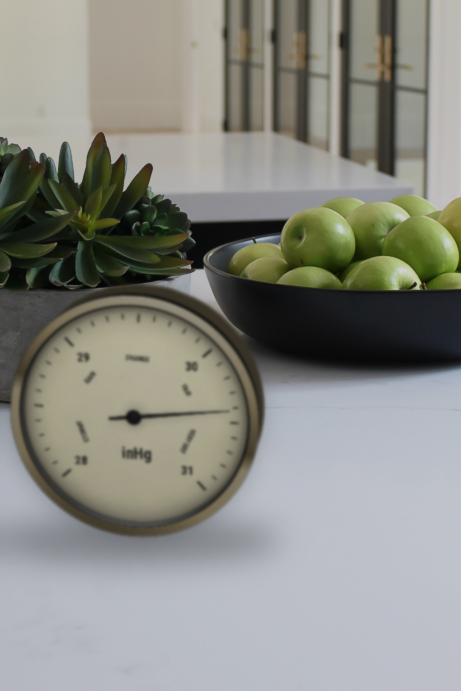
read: 30.4 inHg
